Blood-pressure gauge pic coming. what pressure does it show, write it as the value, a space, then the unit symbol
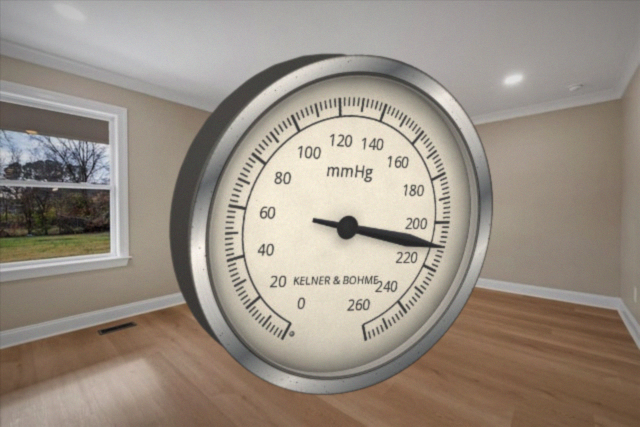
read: 210 mmHg
